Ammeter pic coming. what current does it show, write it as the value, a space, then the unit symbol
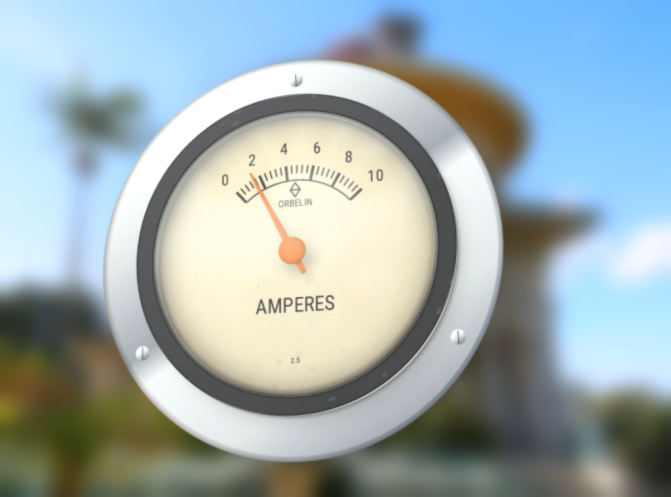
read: 1.6 A
